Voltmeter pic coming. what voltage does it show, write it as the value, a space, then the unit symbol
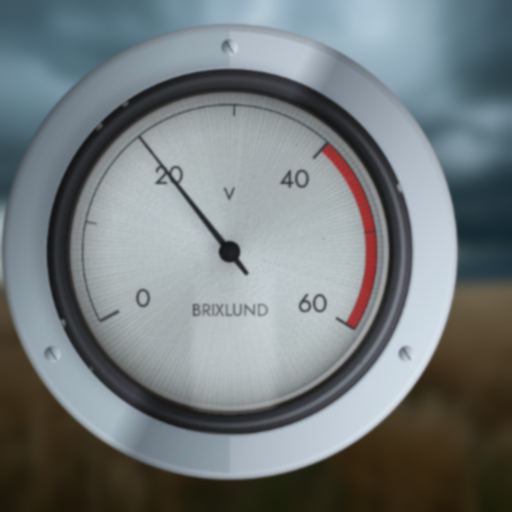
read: 20 V
